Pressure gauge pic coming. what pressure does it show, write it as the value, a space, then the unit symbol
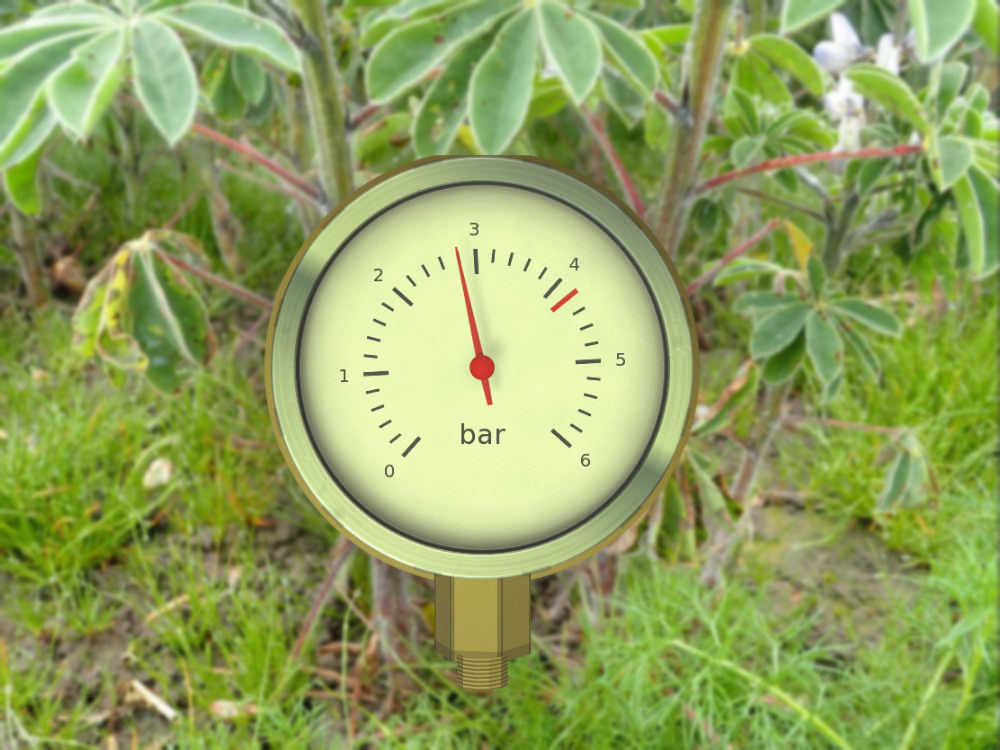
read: 2.8 bar
